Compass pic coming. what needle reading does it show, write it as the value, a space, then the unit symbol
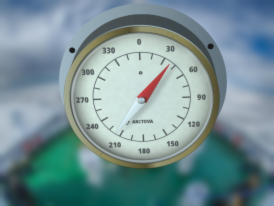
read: 37.5 °
